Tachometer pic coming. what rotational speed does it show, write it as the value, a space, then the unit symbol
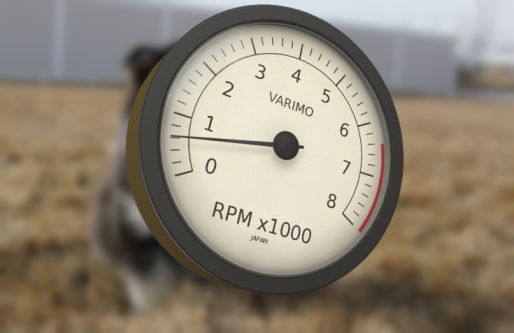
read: 600 rpm
